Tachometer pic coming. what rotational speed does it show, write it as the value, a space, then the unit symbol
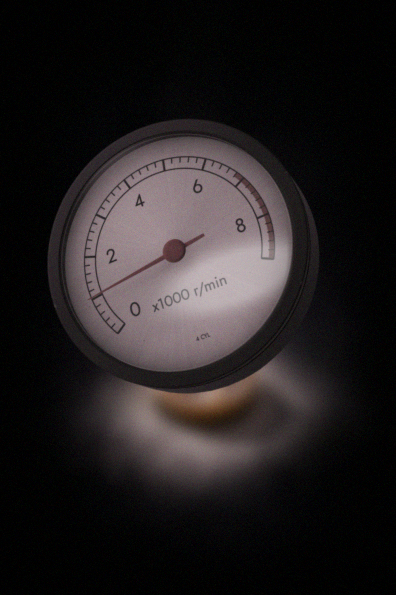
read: 1000 rpm
